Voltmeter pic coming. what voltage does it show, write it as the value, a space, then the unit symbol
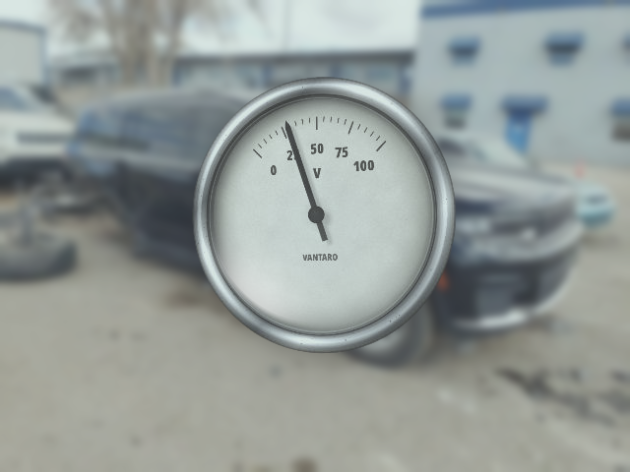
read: 30 V
